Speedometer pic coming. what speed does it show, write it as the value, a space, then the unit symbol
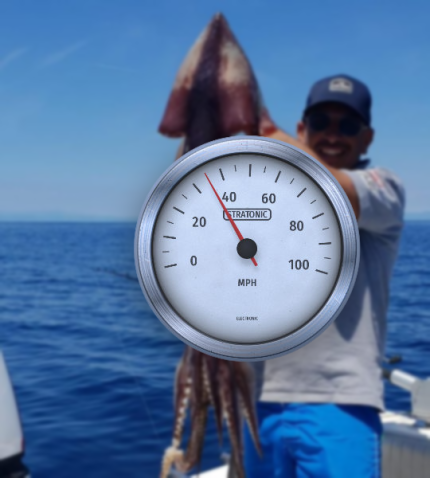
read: 35 mph
